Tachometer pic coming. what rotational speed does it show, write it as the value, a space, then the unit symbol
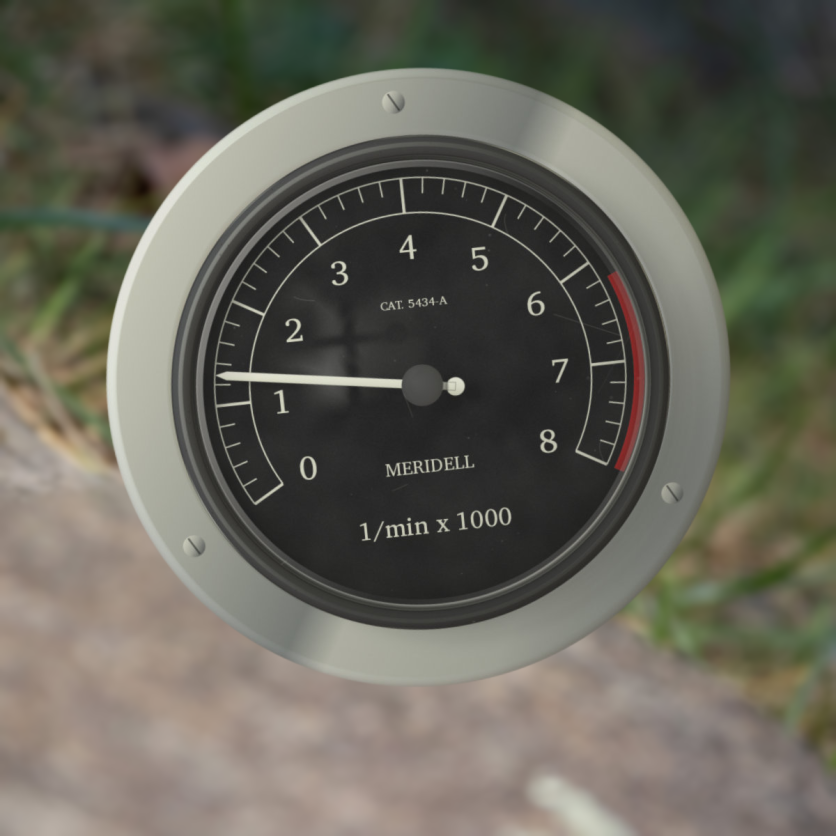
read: 1300 rpm
